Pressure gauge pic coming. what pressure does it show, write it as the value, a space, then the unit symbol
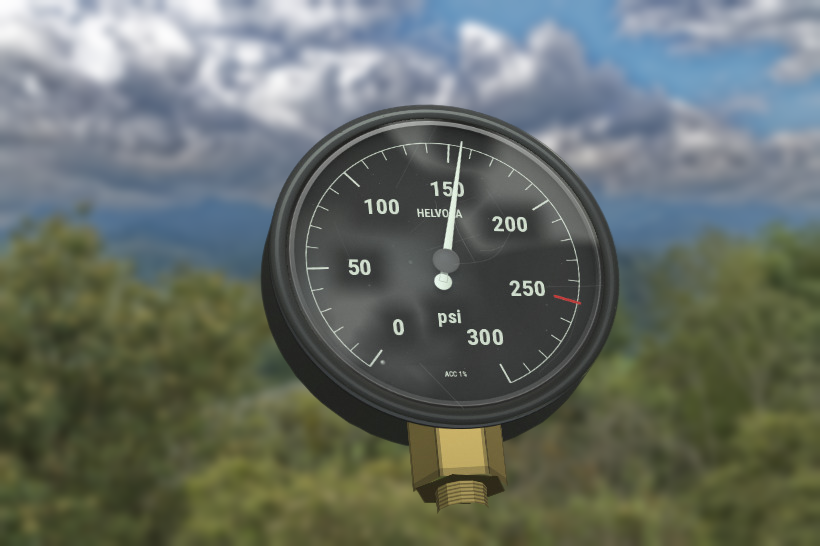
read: 155 psi
